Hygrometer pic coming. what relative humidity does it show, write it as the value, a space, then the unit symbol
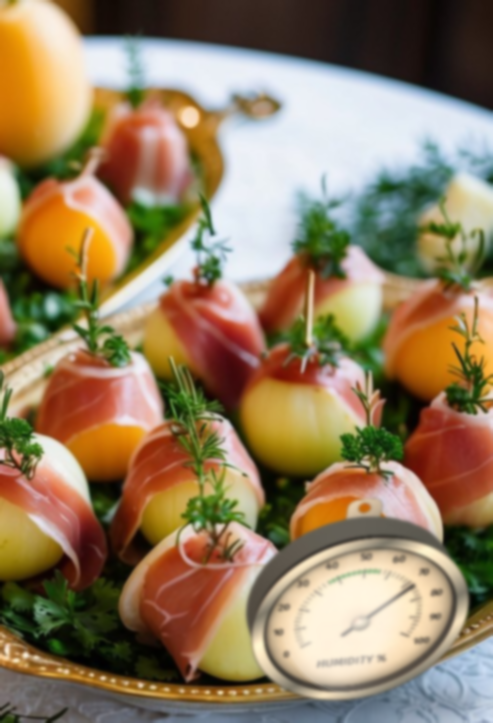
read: 70 %
